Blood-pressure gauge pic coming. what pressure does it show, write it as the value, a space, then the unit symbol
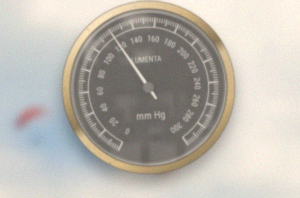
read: 120 mmHg
